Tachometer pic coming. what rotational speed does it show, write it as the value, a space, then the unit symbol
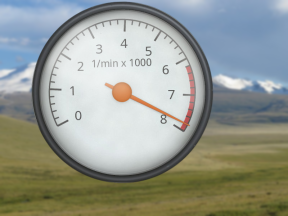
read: 7800 rpm
